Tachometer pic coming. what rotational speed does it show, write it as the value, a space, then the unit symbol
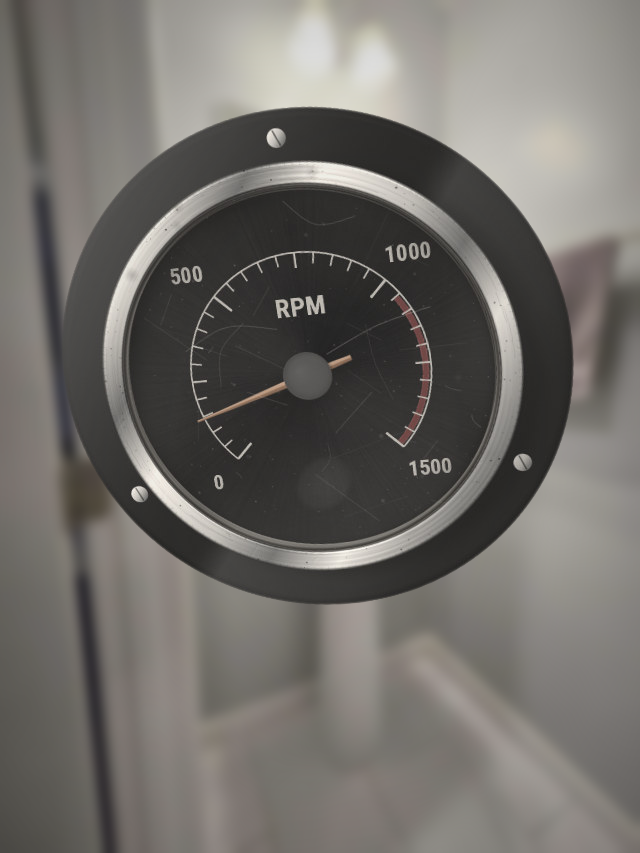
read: 150 rpm
